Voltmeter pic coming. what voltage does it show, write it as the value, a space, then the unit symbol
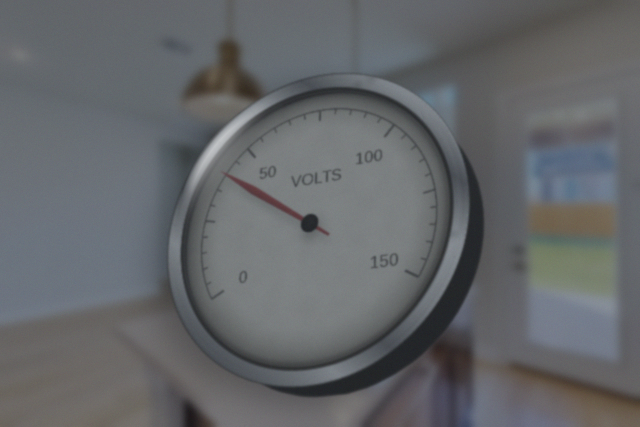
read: 40 V
